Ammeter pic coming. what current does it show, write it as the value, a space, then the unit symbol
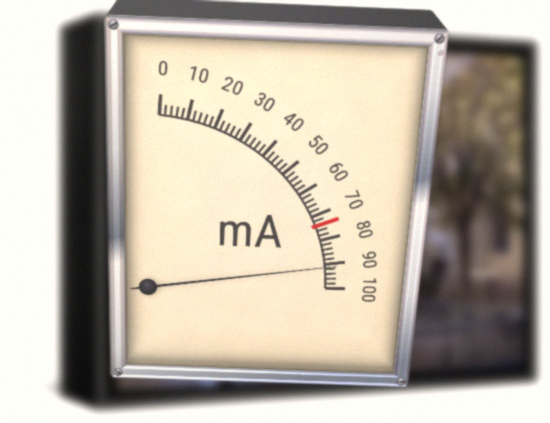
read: 90 mA
